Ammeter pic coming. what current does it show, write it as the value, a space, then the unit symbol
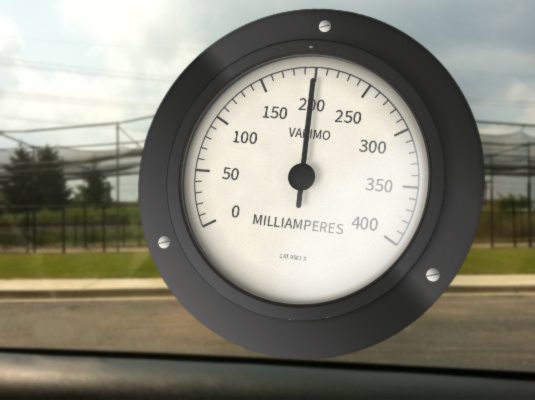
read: 200 mA
